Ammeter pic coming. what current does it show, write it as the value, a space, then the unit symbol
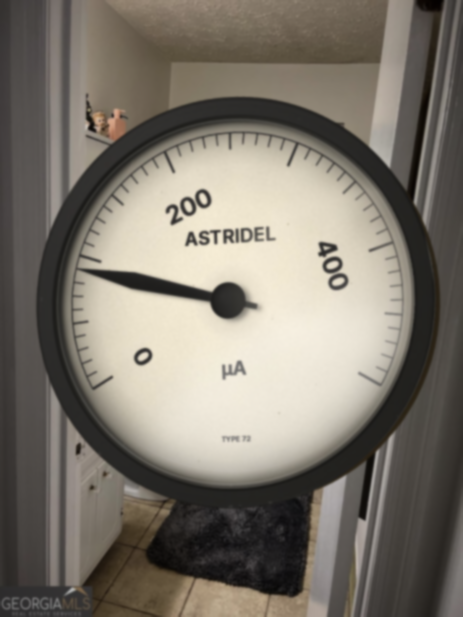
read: 90 µA
